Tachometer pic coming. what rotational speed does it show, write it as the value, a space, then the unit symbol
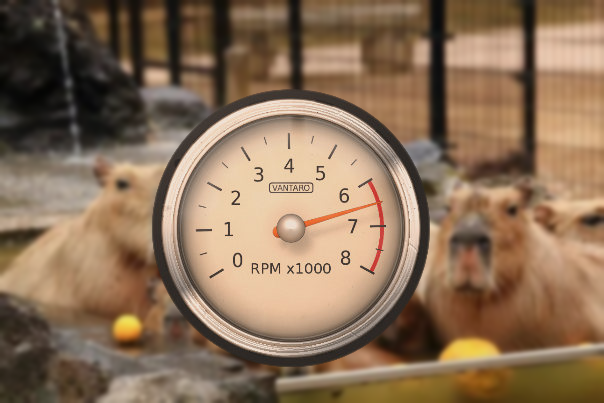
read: 6500 rpm
